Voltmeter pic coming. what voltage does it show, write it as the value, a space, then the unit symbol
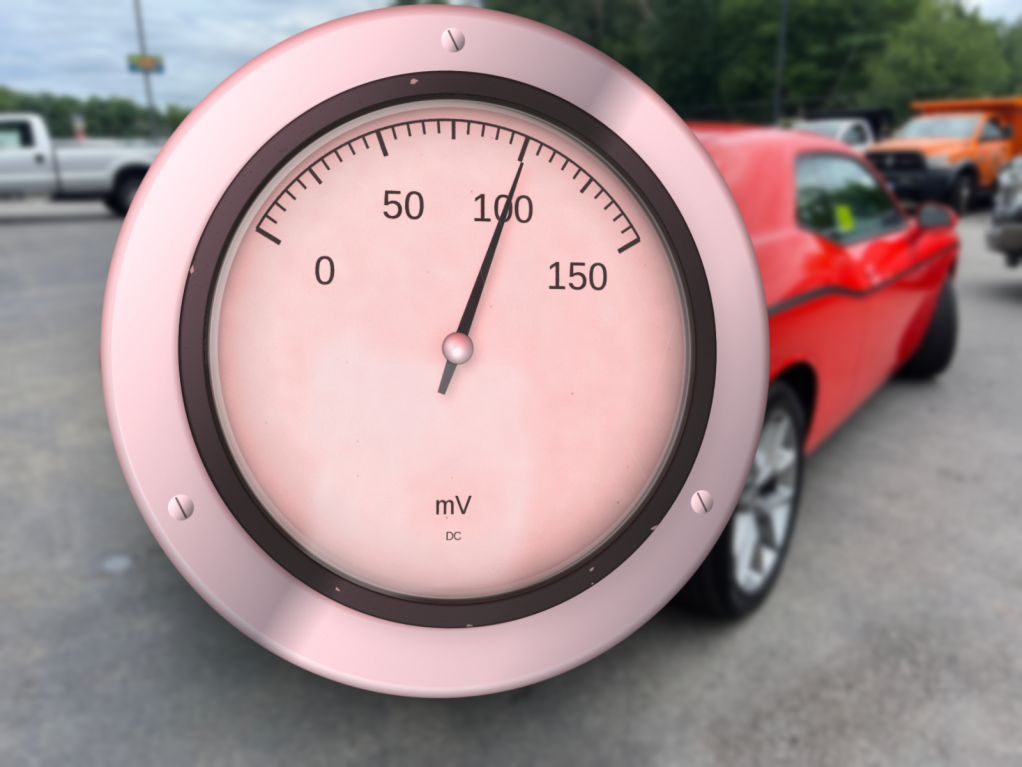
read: 100 mV
